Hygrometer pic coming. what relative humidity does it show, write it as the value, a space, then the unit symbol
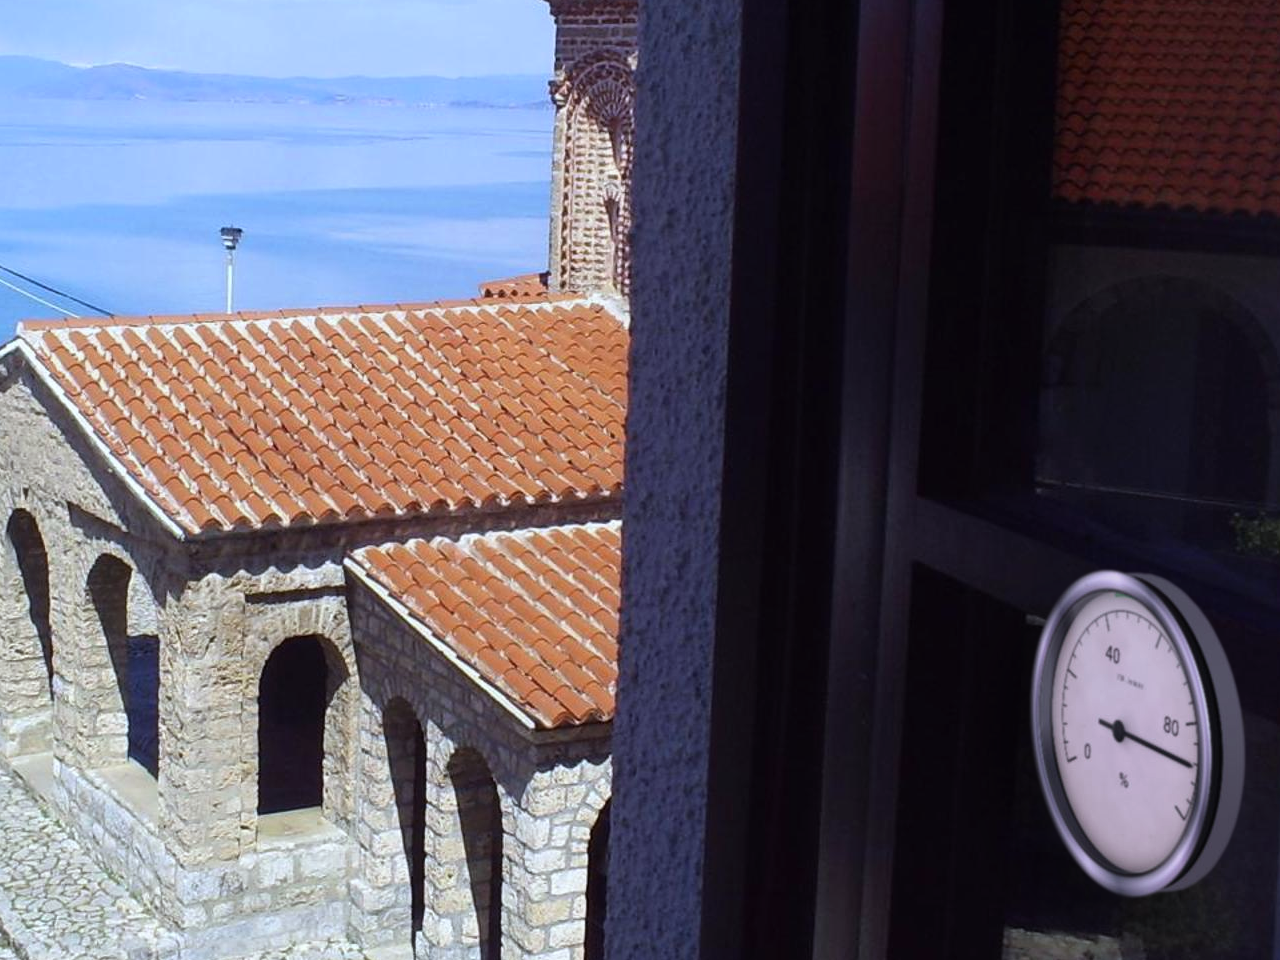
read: 88 %
